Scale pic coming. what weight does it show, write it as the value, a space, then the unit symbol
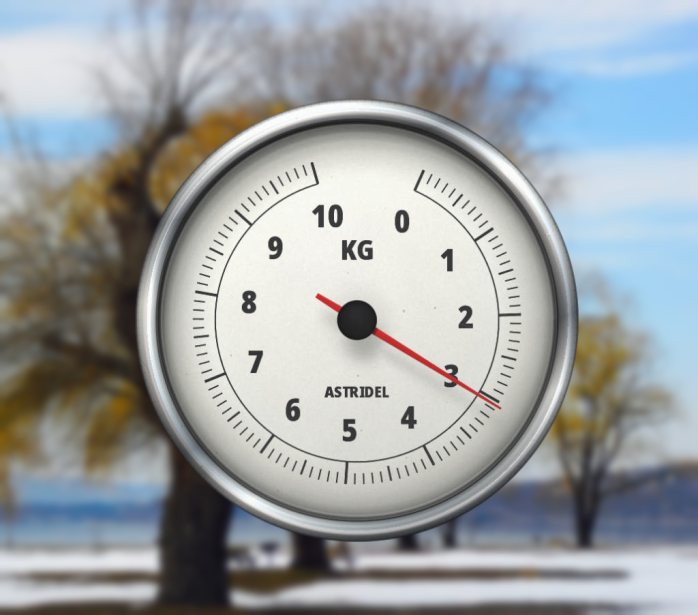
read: 3.05 kg
